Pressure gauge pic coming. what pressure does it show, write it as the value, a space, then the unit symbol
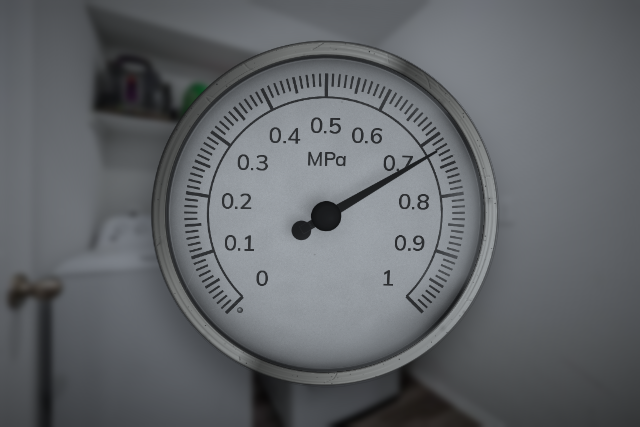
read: 0.72 MPa
